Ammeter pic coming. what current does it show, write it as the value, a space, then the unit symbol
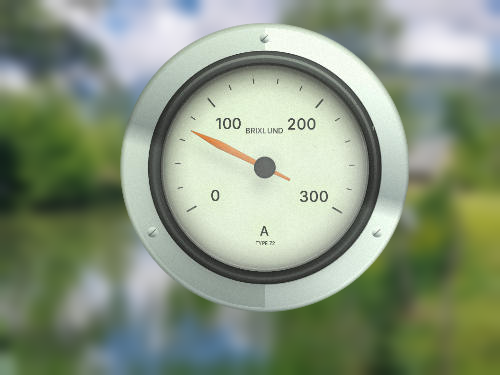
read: 70 A
